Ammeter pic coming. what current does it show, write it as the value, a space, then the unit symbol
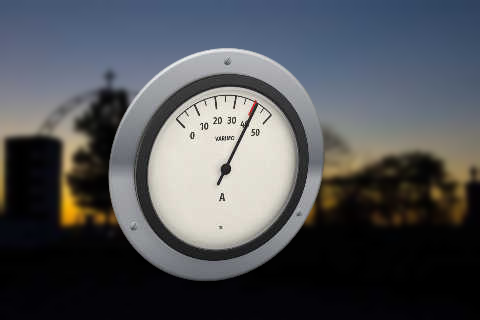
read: 40 A
